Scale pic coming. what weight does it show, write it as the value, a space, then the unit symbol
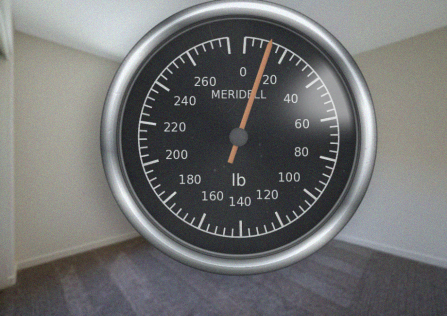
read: 12 lb
